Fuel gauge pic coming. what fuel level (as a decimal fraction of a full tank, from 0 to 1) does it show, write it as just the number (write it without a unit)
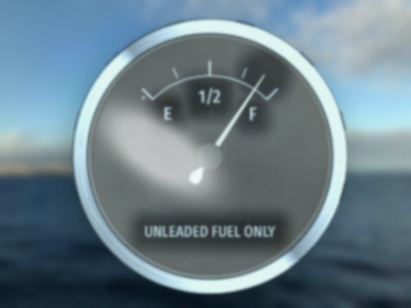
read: 0.875
